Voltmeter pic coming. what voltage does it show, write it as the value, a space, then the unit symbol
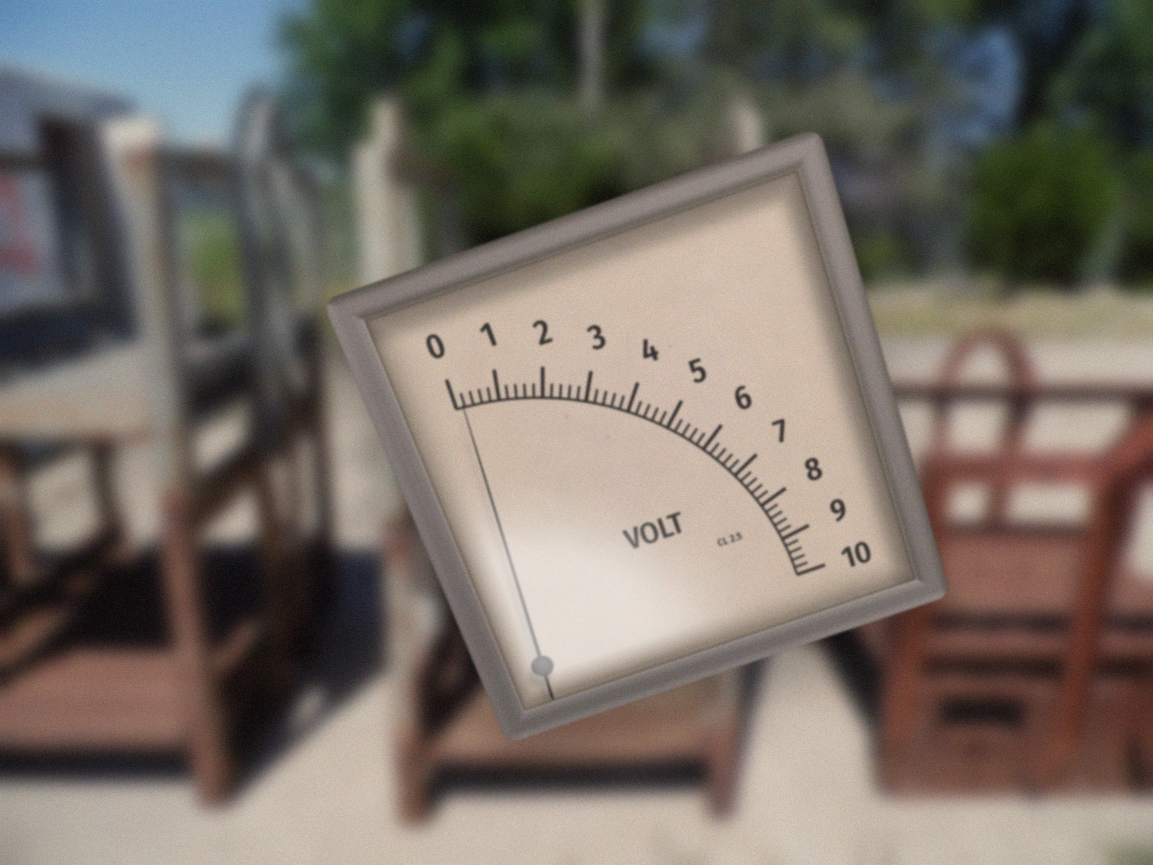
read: 0.2 V
